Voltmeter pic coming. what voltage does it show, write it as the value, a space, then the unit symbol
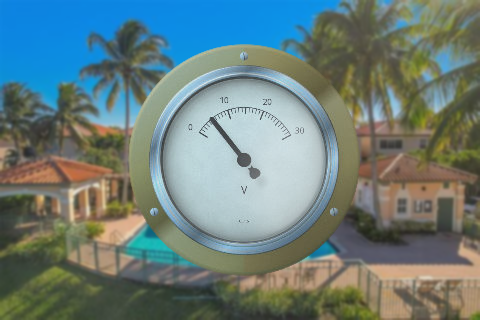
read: 5 V
